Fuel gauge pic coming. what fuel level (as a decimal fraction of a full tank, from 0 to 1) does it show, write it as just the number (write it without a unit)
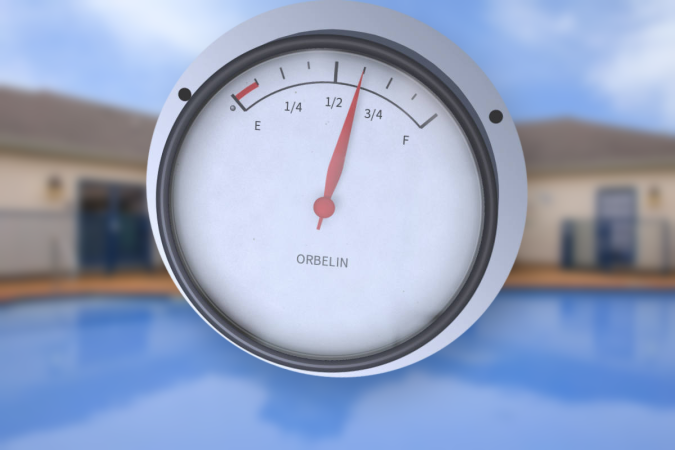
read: 0.625
